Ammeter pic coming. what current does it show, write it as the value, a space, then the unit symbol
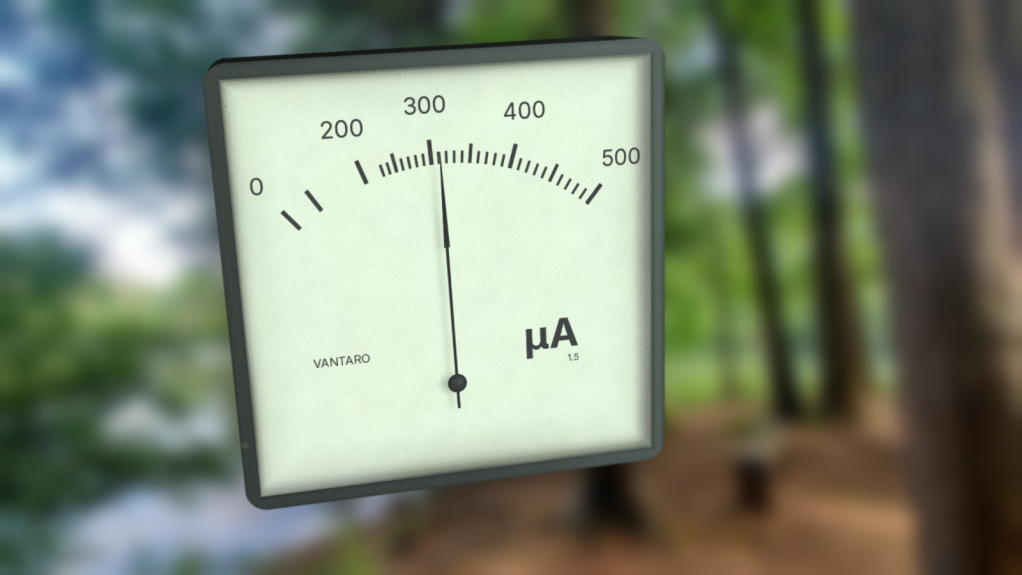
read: 310 µA
